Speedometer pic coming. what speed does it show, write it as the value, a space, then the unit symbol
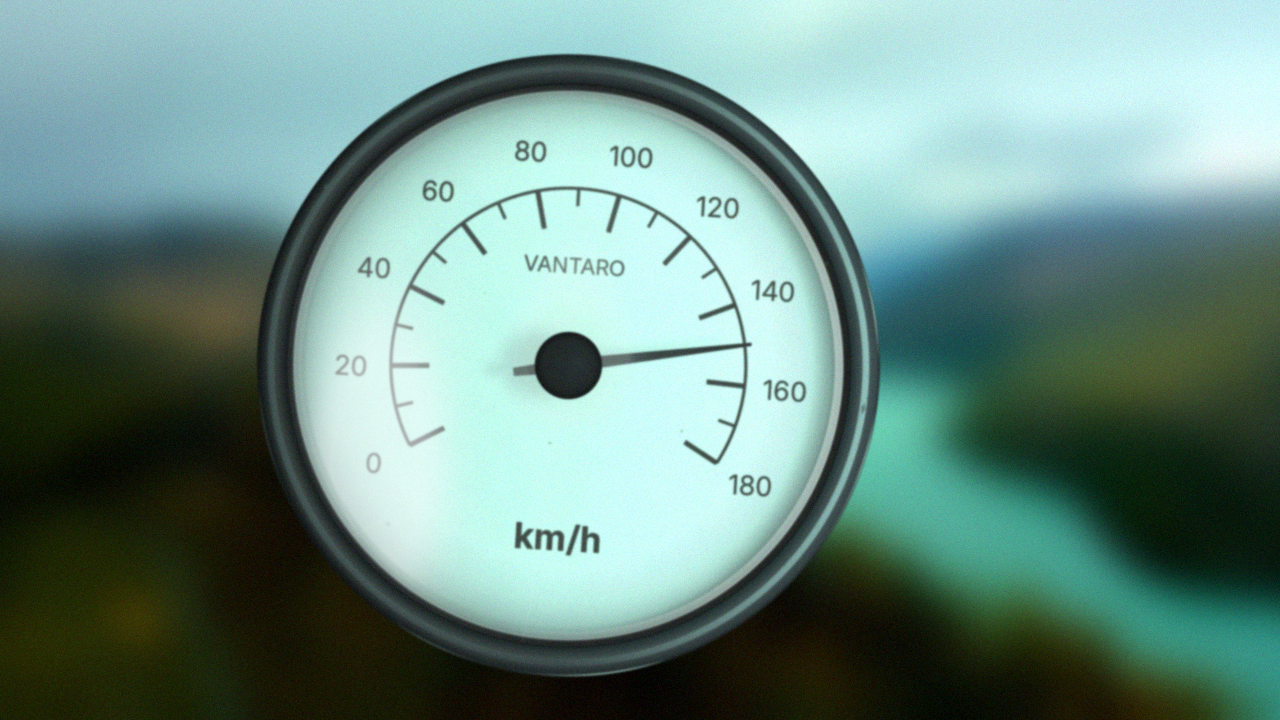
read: 150 km/h
